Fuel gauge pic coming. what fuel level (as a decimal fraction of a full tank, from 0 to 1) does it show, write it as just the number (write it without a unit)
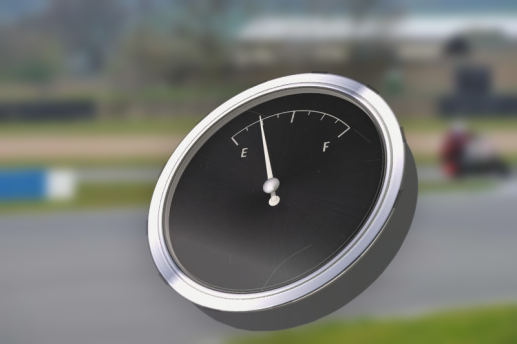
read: 0.25
